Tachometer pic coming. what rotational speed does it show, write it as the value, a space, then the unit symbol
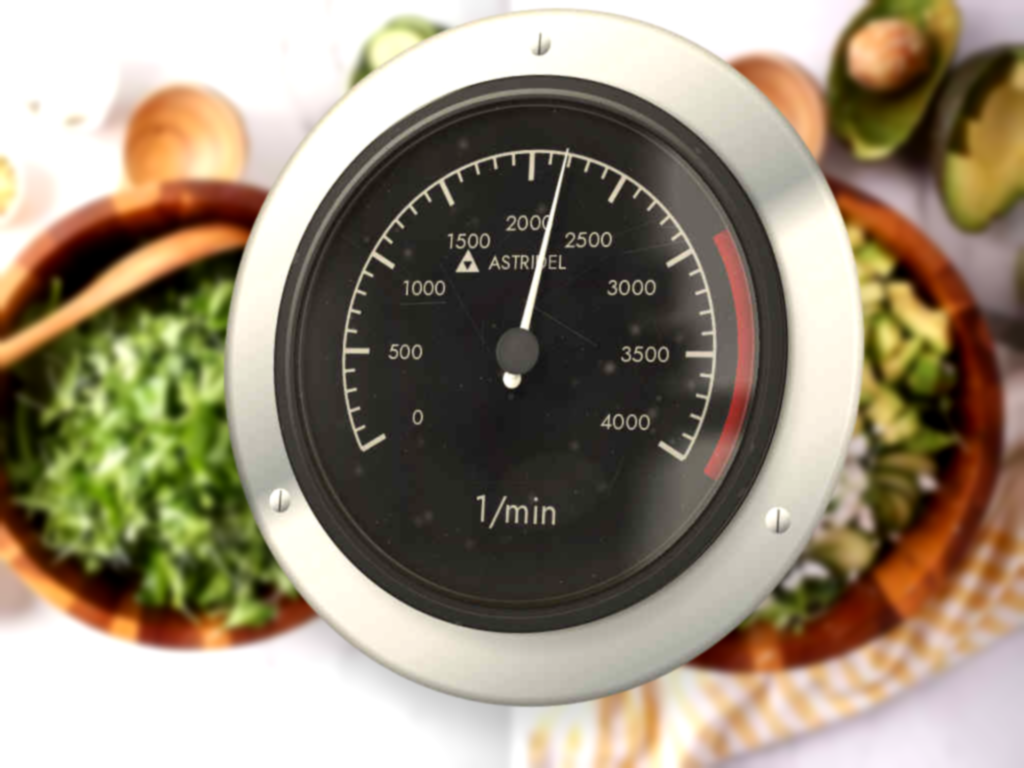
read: 2200 rpm
